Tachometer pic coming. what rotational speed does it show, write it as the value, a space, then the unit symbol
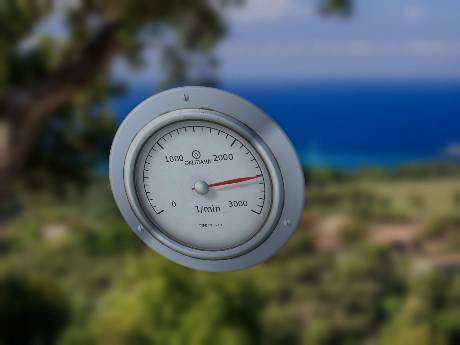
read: 2500 rpm
